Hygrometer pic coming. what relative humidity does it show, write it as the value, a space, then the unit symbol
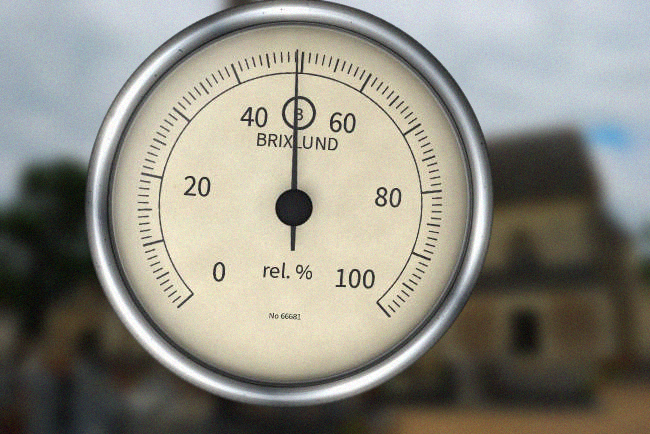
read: 49 %
